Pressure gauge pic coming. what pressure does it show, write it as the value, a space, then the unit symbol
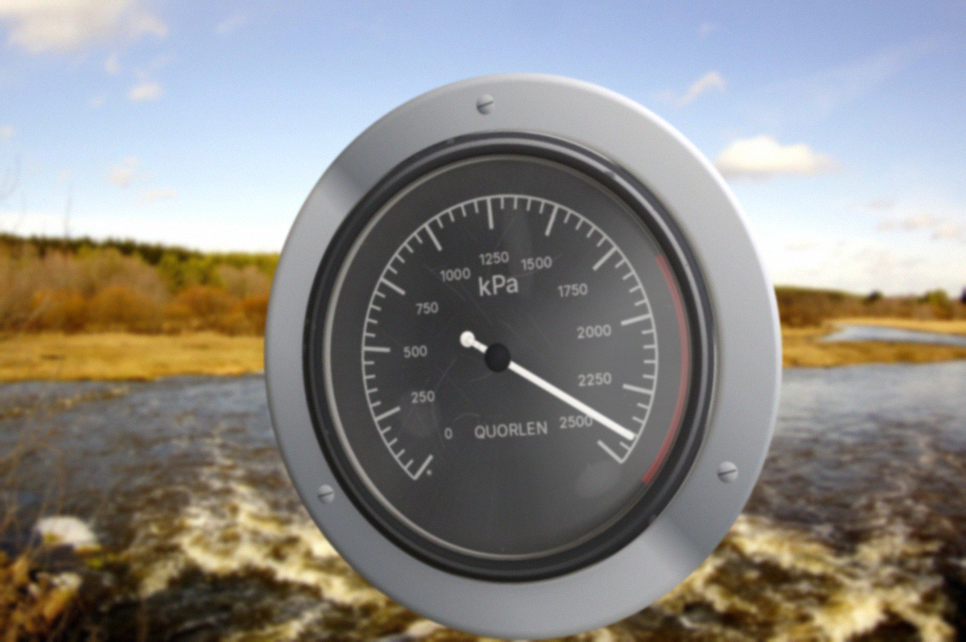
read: 2400 kPa
